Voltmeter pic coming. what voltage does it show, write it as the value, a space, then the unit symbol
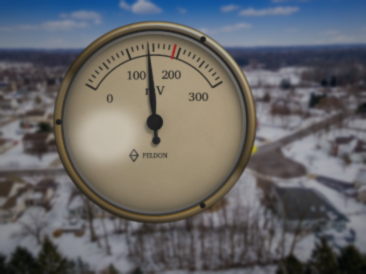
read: 140 mV
